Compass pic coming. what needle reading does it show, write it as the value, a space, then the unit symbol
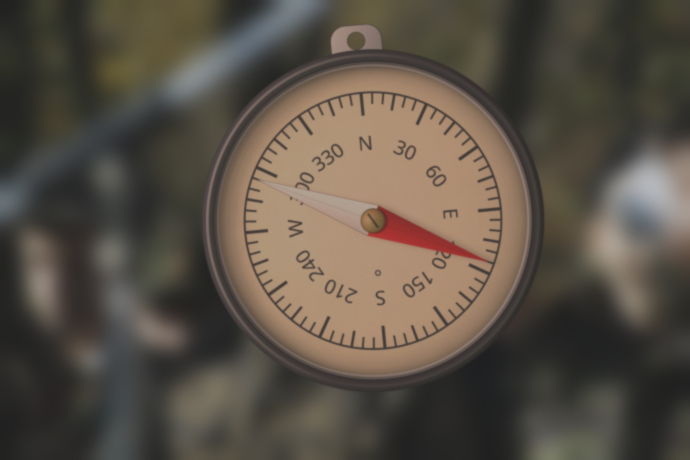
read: 115 °
